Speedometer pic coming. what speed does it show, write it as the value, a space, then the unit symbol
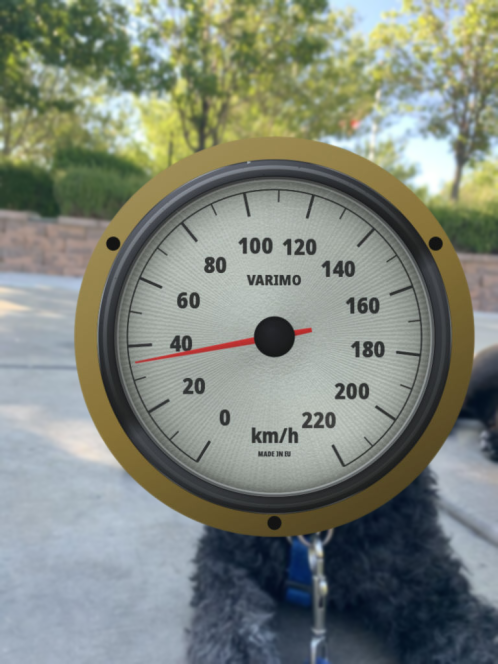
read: 35 km/h
